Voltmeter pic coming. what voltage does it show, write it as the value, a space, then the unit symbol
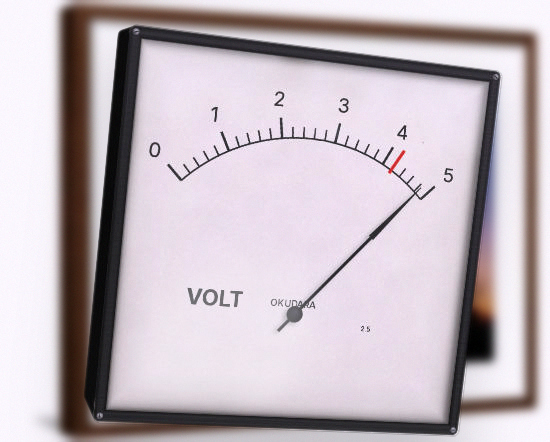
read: 4.8 V
